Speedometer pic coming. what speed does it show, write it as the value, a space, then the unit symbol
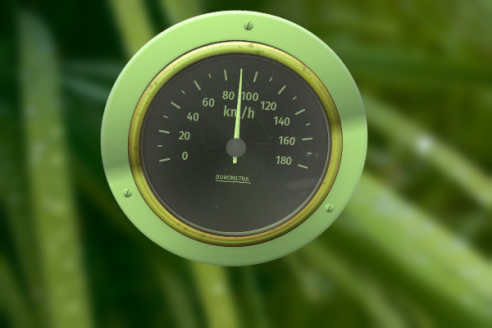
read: 90 km/h
